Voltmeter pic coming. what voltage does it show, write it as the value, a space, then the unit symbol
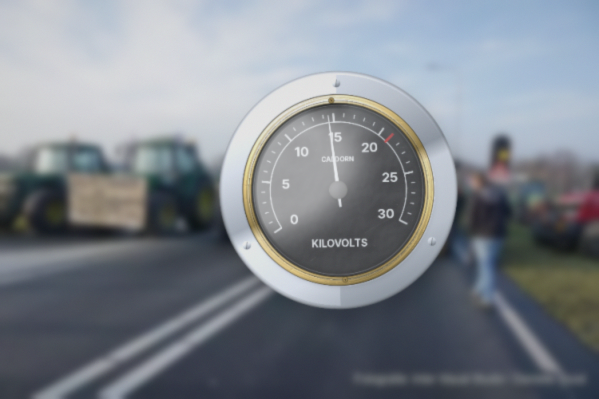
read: 14.5 kV
